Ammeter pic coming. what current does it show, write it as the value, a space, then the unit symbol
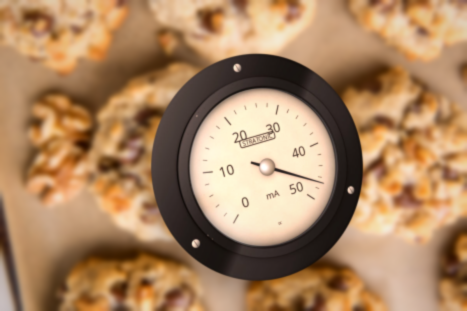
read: 47 mA
